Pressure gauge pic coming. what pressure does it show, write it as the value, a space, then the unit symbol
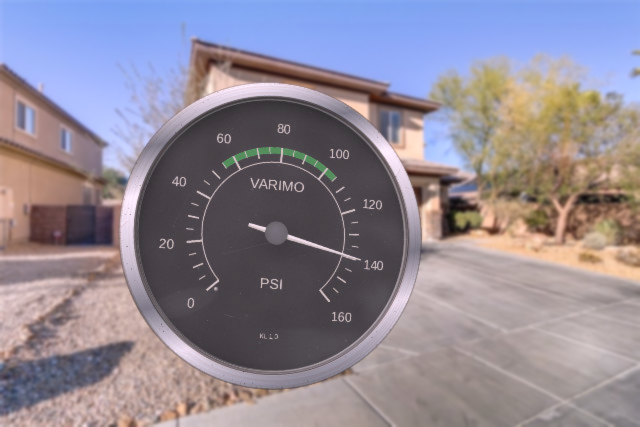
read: 140 psi
